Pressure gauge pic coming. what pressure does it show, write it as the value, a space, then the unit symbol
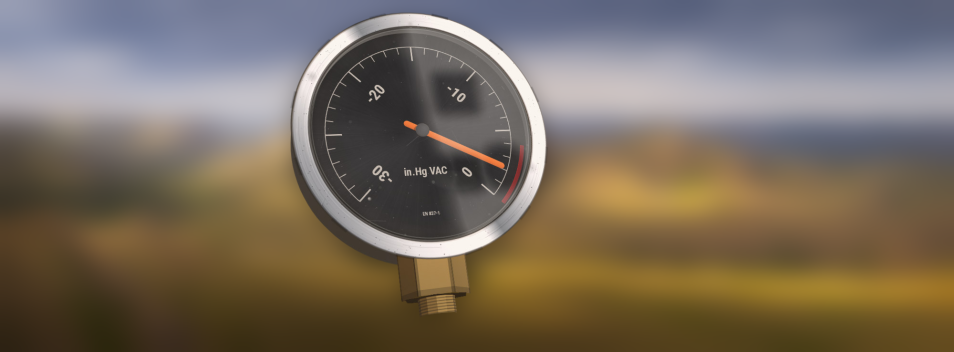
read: -2 inHg
